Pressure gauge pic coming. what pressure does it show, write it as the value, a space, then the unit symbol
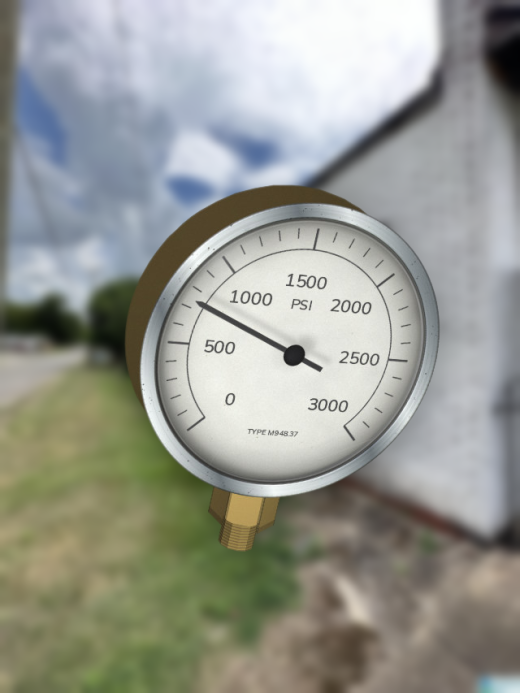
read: 750 psi
